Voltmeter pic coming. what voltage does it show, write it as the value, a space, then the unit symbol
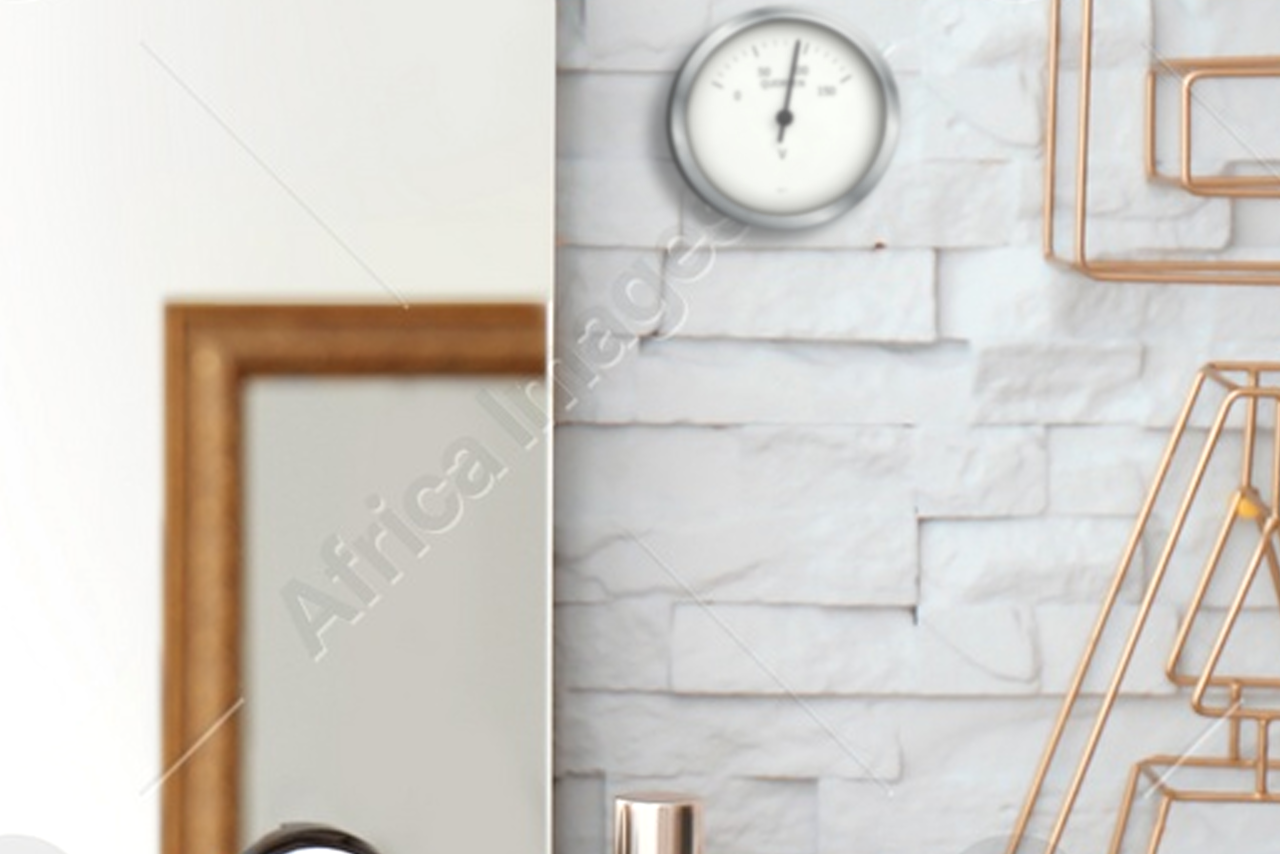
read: 90 V
